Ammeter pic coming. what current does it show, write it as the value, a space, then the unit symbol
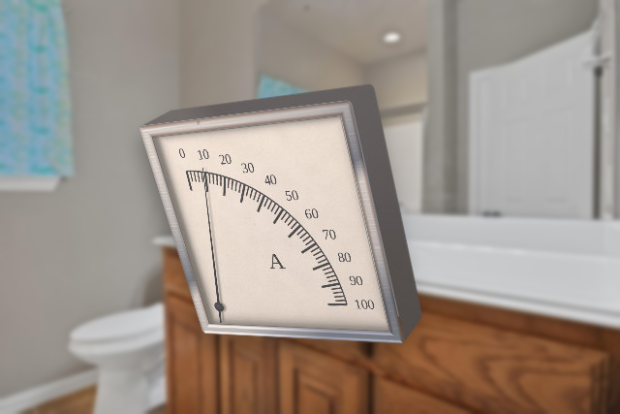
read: 10 A
